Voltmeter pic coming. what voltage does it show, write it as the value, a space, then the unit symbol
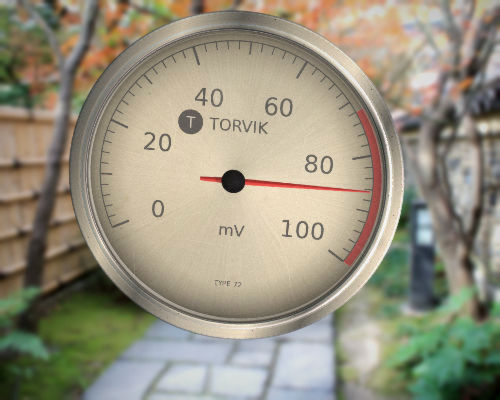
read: 86 mV
